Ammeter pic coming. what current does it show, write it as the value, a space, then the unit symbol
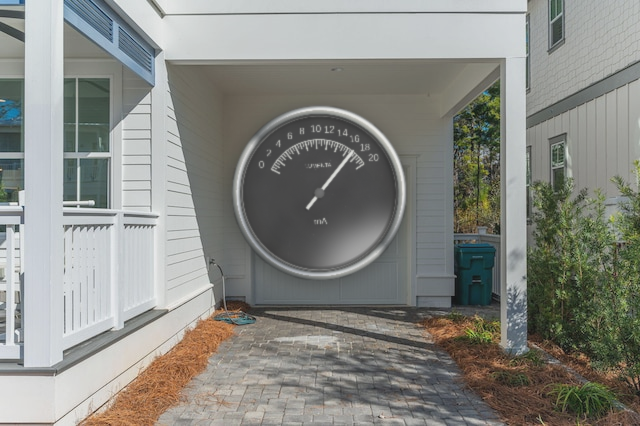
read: 17 mA
